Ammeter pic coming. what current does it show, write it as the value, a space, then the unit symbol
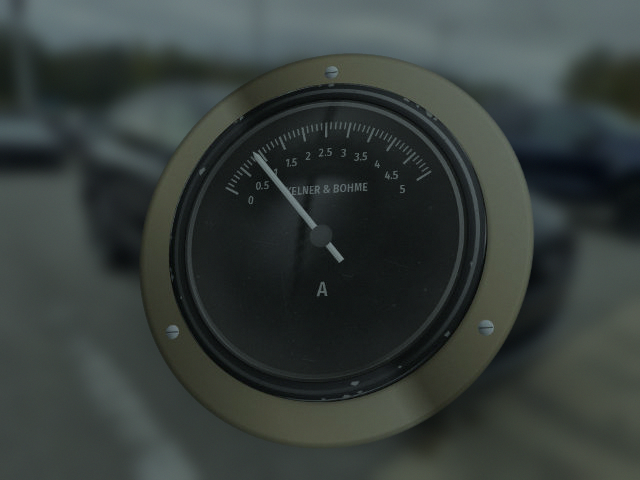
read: 0.9 A
